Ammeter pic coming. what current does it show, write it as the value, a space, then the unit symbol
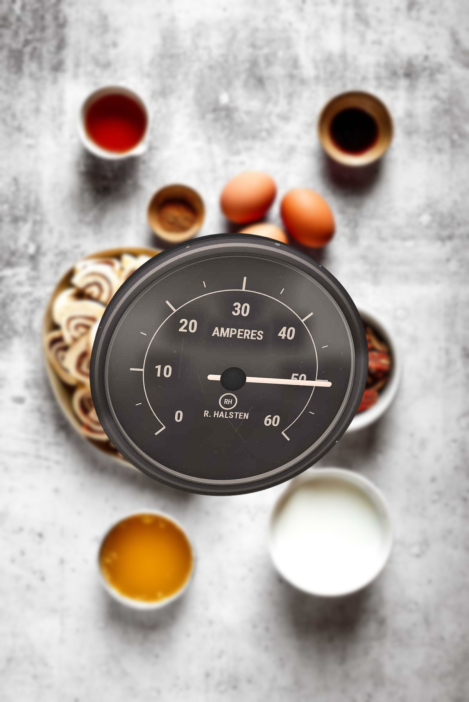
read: 50 A
